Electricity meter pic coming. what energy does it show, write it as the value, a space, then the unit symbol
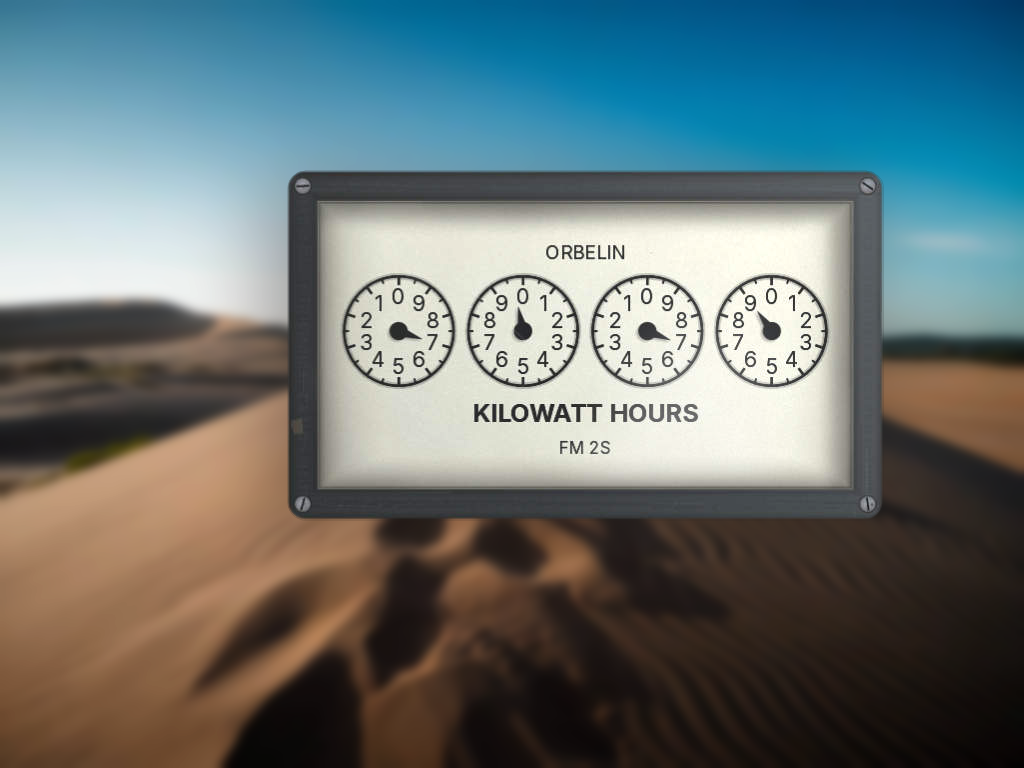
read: 6969 kWh
